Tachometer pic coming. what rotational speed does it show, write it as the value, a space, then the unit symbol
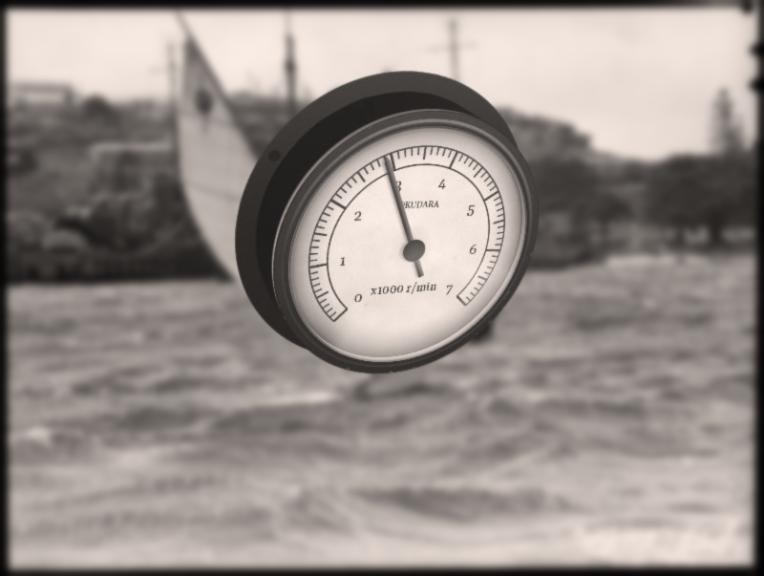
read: 2900 rpm
